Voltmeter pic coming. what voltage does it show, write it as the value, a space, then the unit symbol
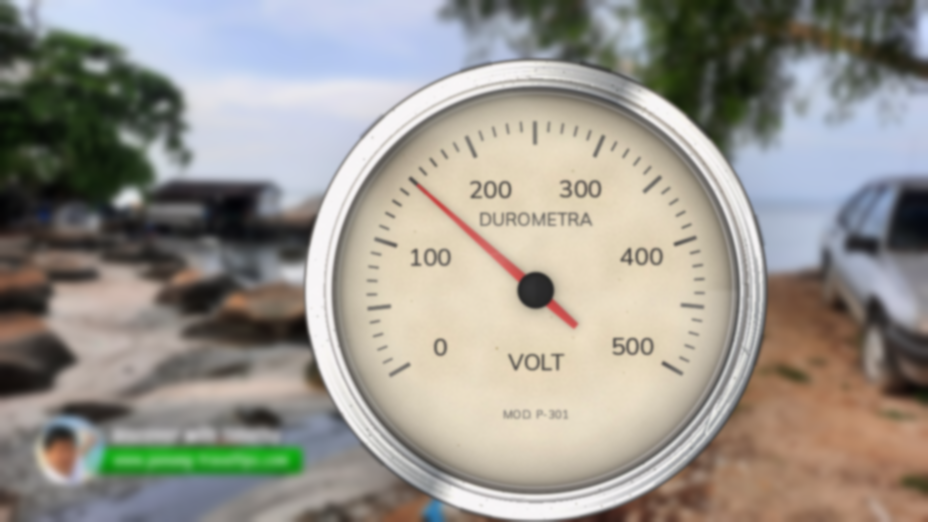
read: 150 V
